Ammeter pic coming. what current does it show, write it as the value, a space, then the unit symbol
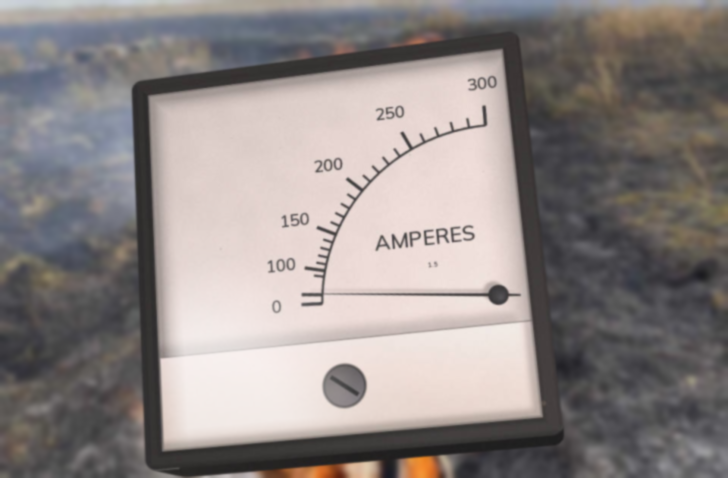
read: 50 A
